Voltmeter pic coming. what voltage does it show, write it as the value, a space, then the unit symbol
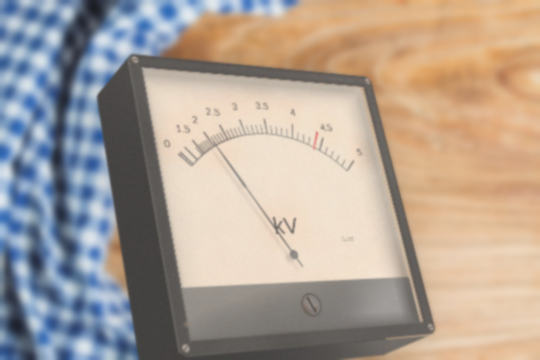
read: 2 kV
